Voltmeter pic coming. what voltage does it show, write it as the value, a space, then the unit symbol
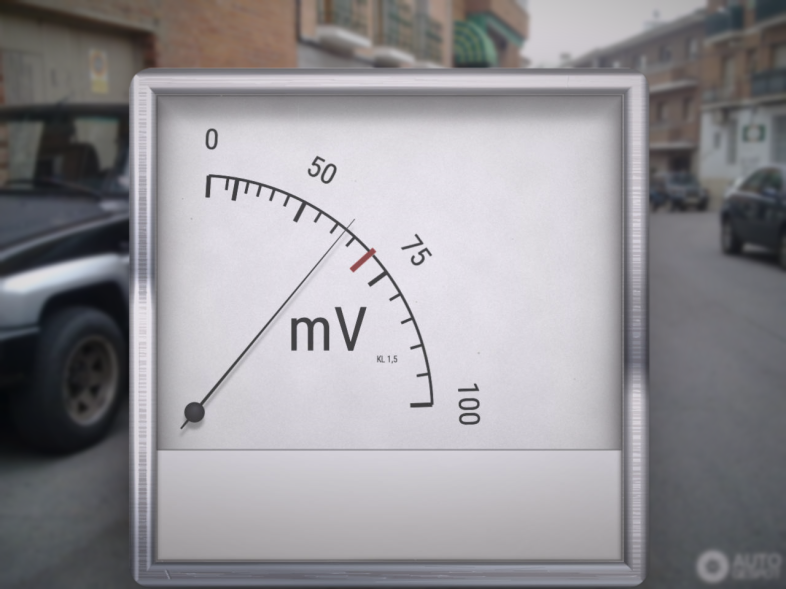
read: 62.5 mV
